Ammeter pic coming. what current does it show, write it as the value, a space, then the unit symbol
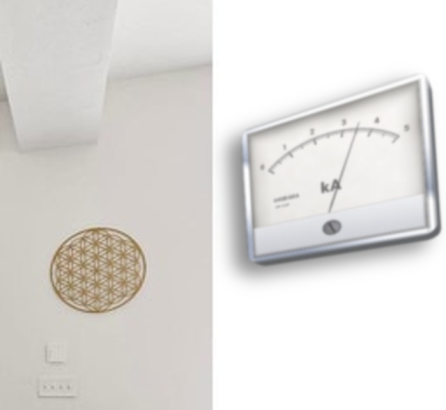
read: 3.5 kA
